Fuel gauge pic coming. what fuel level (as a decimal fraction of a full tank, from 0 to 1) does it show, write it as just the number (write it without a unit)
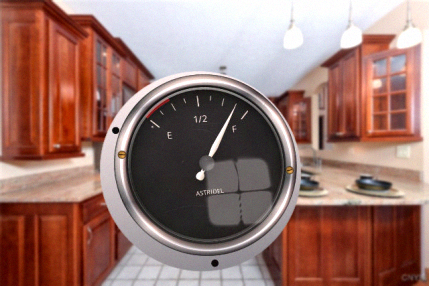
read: 0.875
